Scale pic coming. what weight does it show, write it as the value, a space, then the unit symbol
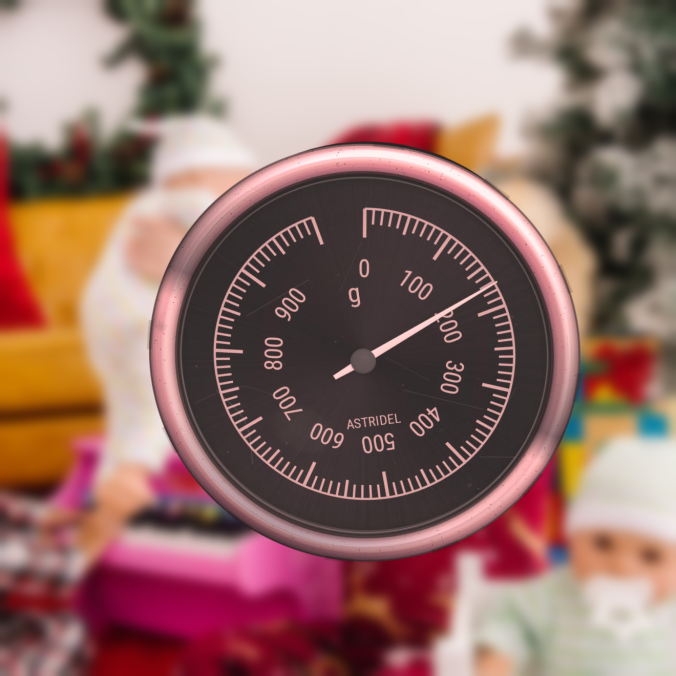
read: 170 g
